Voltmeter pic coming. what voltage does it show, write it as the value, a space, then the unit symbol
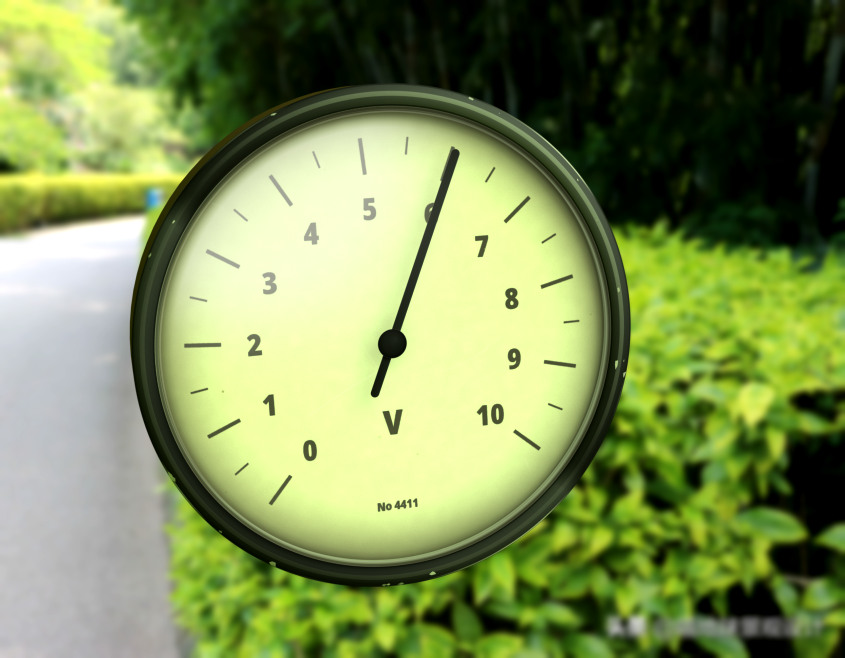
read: 6 V
